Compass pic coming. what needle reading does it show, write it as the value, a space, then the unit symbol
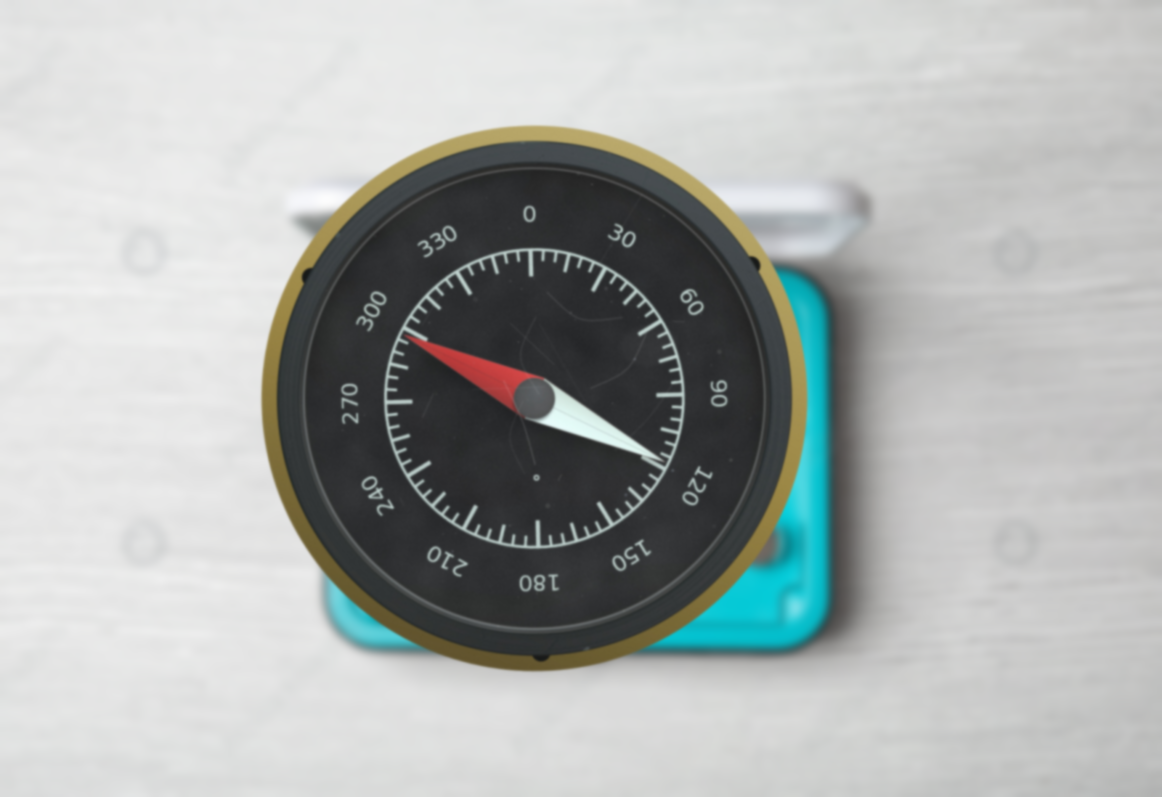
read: 297.5 °
